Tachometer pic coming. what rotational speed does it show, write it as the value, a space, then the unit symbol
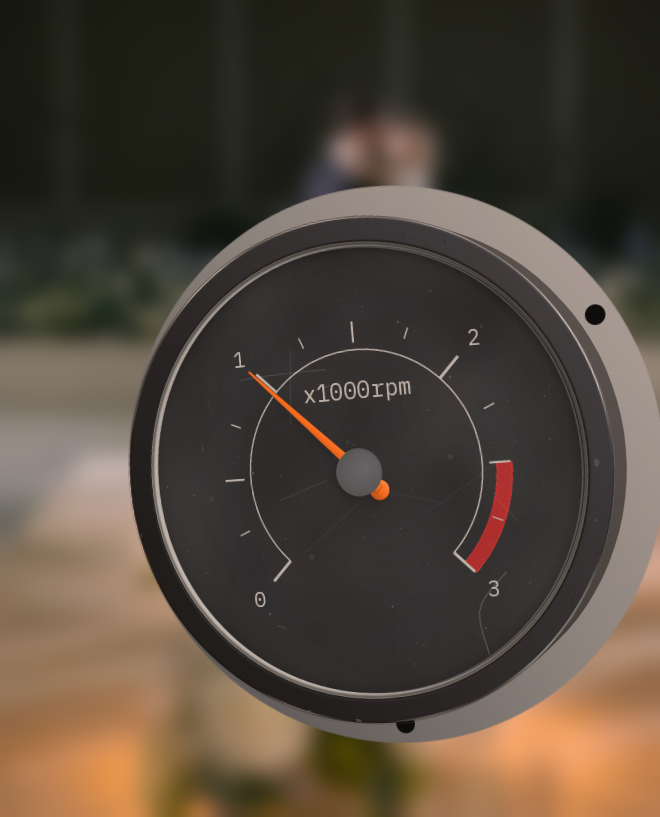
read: 1000 rpm
